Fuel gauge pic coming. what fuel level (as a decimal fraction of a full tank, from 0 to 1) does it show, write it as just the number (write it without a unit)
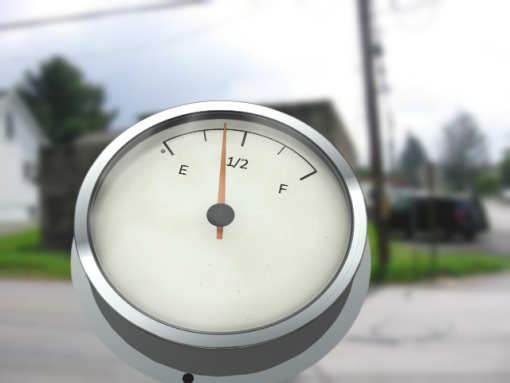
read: 0.375
